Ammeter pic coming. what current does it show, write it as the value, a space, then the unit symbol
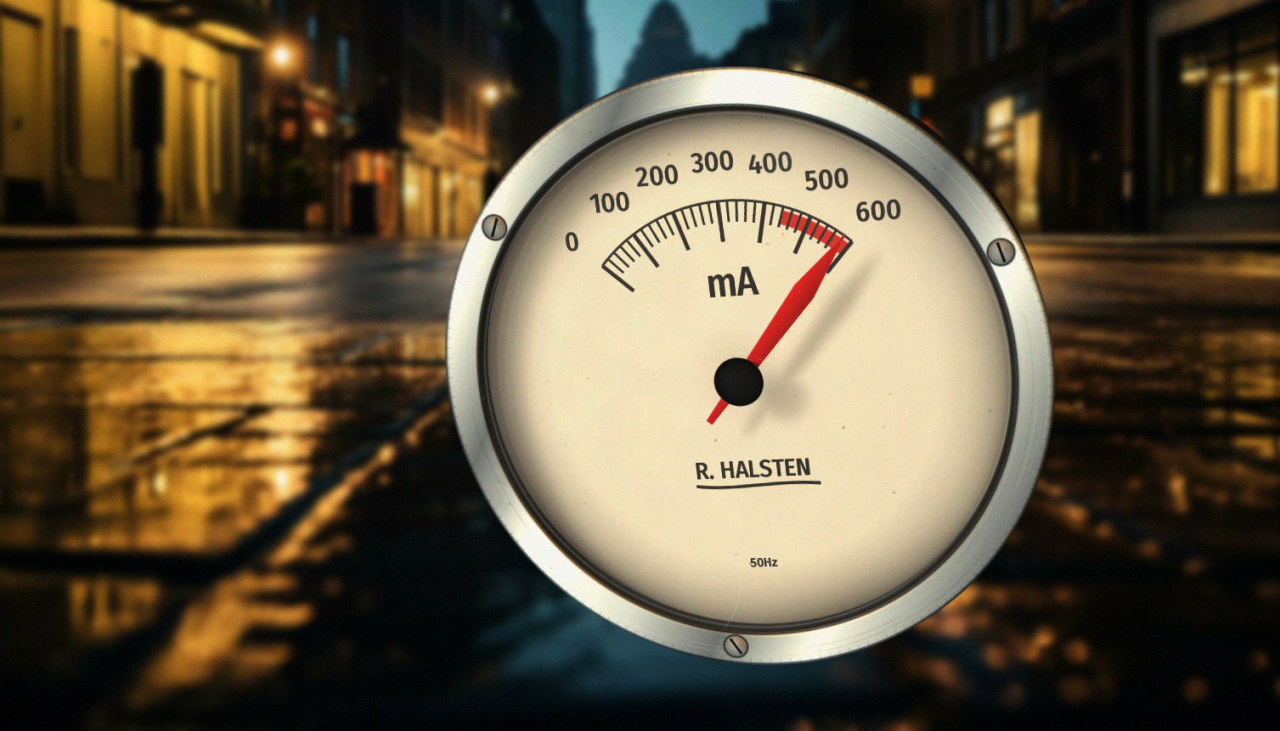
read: 580 mA
